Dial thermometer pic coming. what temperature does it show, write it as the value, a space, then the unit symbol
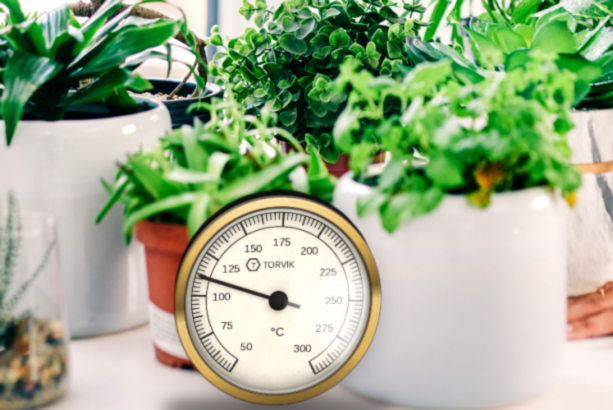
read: 112.5 °C
